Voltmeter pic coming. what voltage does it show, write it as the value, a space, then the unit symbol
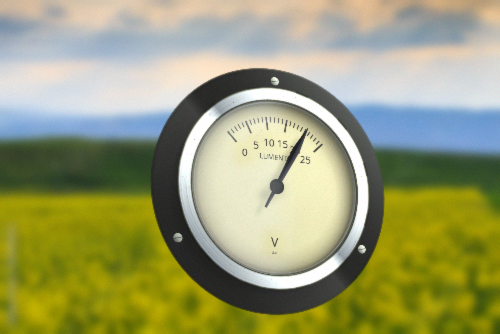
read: 20 V
